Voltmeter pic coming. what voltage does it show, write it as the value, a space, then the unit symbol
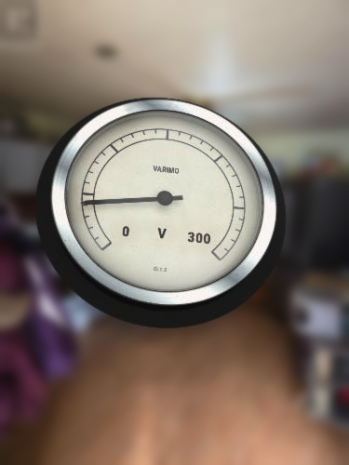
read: 40 V
